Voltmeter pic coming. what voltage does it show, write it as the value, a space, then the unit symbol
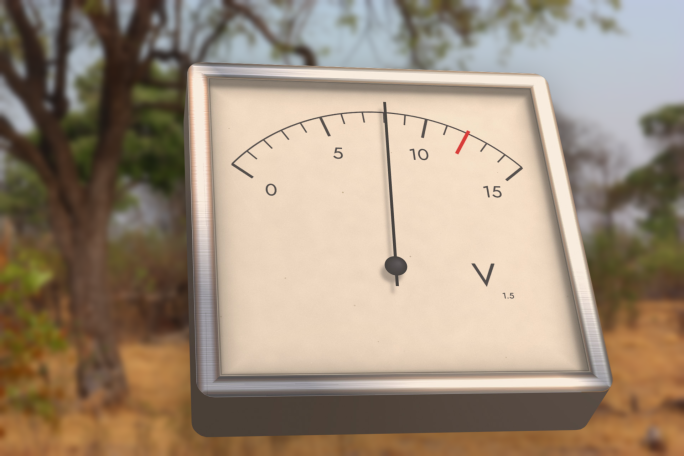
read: 8 V
